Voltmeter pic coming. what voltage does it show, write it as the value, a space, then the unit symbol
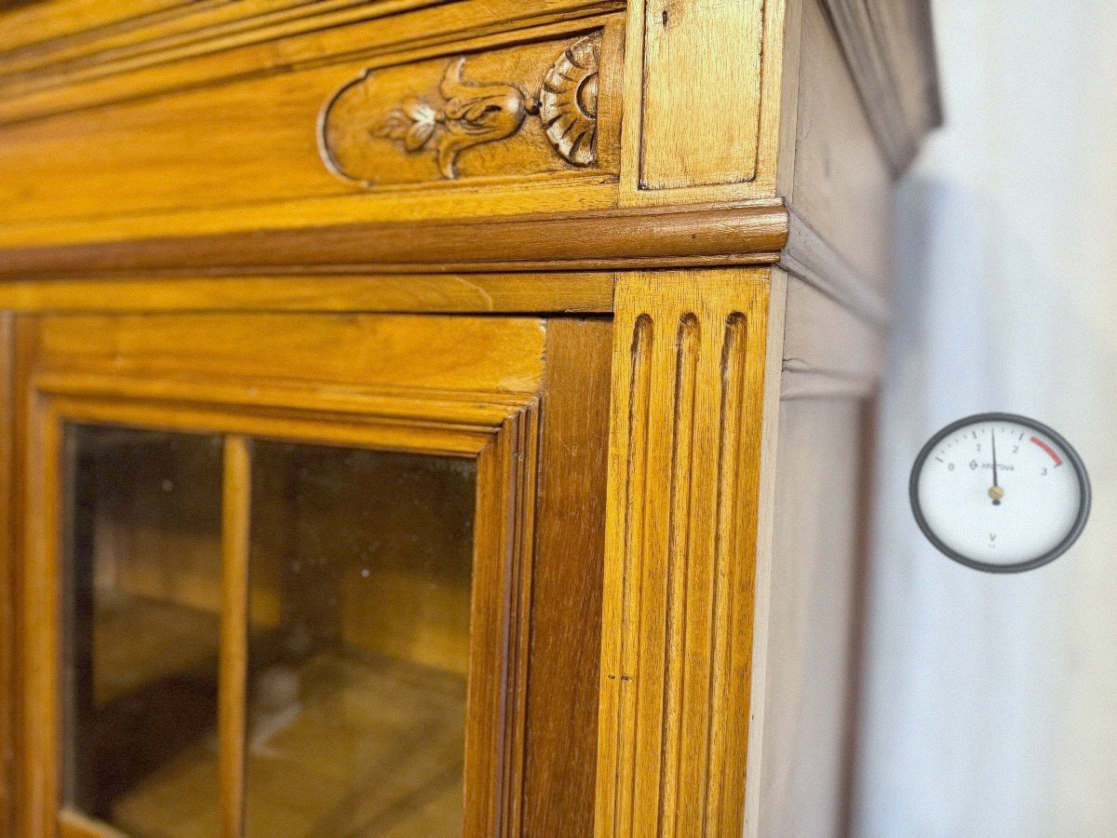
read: 1.4 V
